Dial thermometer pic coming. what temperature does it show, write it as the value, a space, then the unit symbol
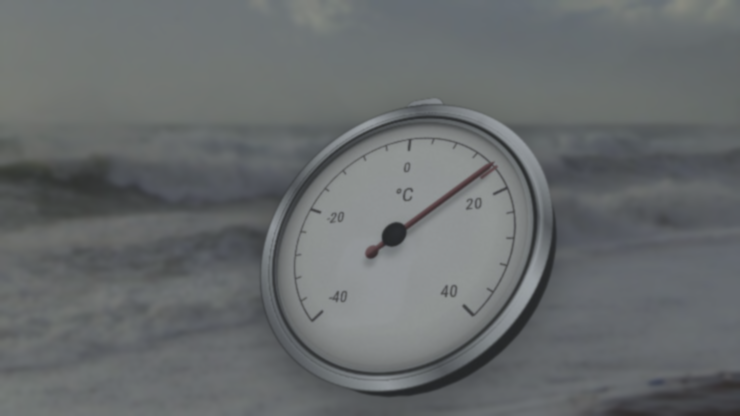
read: 16 °C
